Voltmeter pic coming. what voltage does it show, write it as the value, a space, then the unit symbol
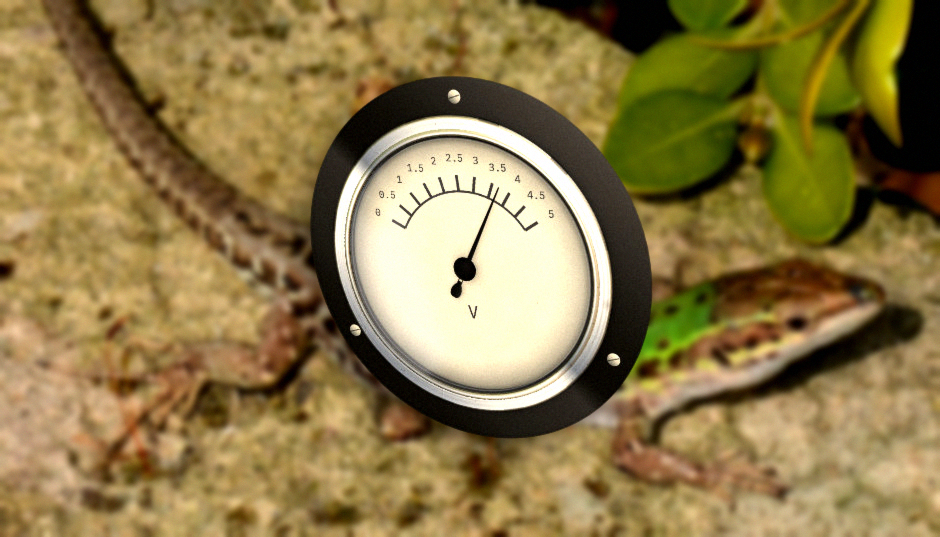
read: 3.75 V
